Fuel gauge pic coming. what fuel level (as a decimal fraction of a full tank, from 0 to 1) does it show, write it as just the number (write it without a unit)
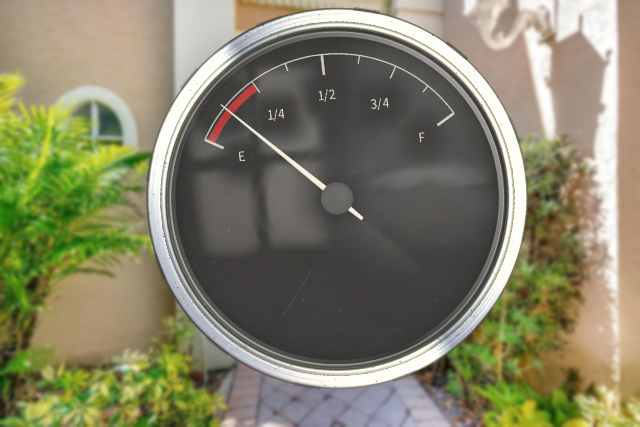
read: 0.125
